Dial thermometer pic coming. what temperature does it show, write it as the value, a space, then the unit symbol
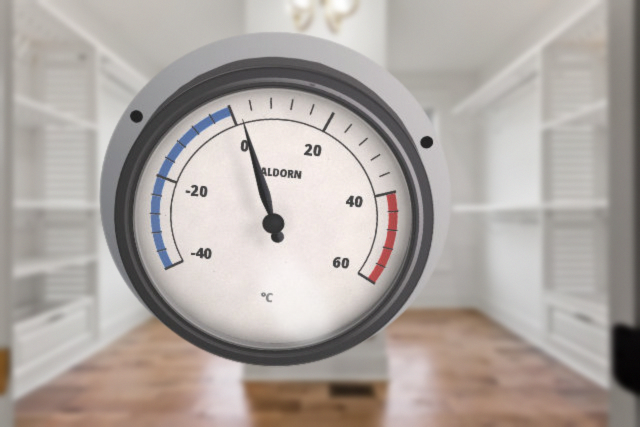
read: 2 °C
